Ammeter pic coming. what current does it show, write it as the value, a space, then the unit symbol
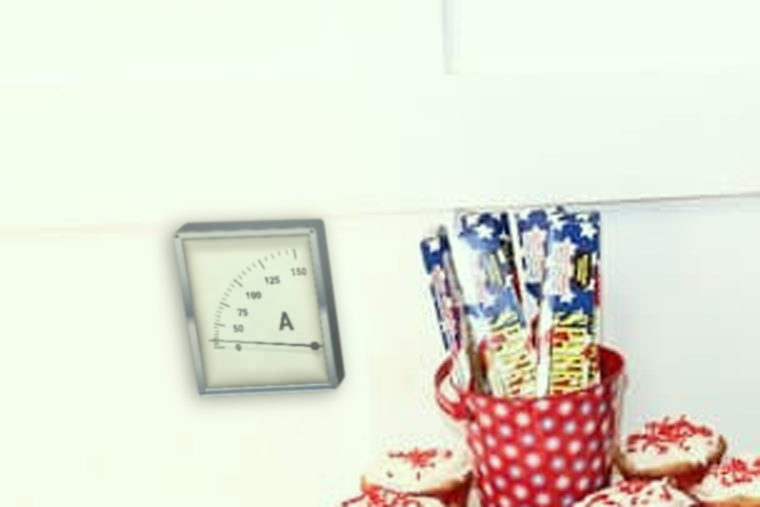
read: 25 A
